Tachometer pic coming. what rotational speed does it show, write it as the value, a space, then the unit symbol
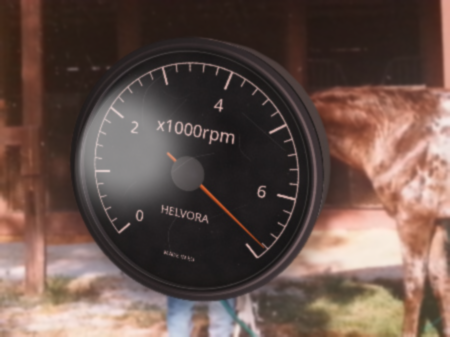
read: 6800 rpm
